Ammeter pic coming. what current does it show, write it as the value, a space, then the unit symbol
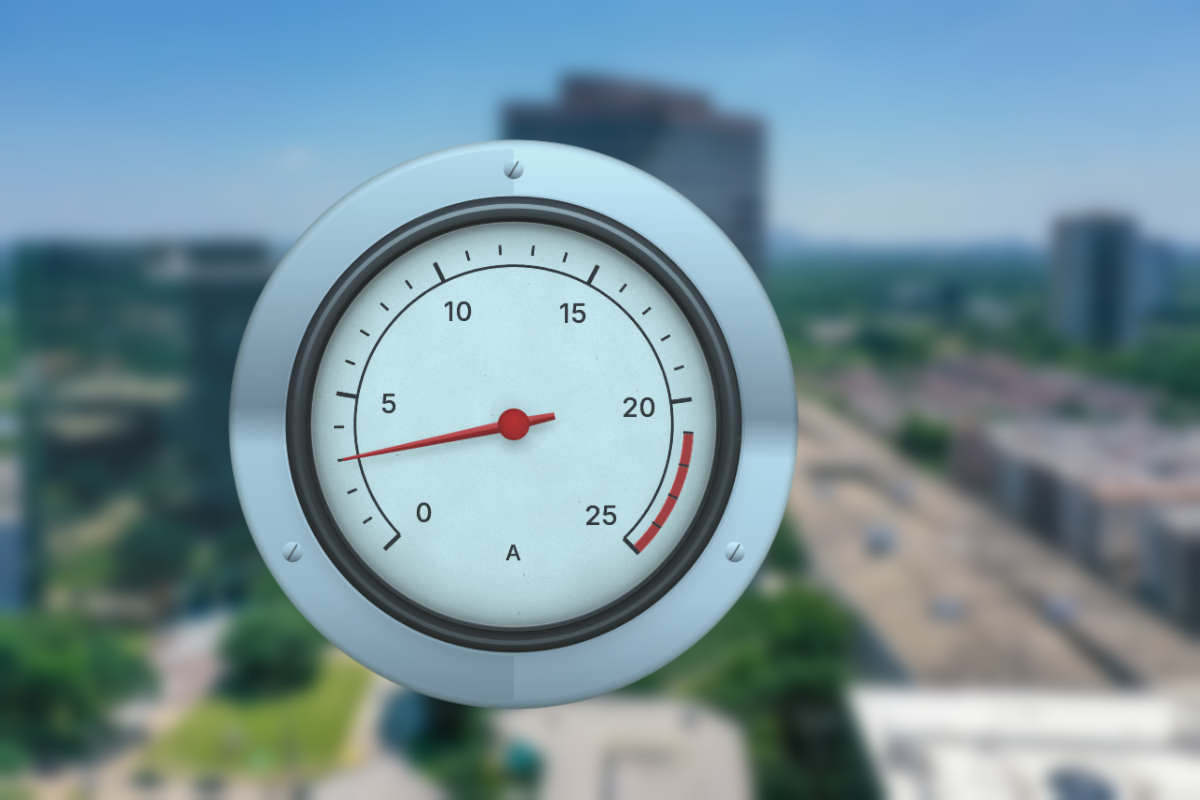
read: 3 A
